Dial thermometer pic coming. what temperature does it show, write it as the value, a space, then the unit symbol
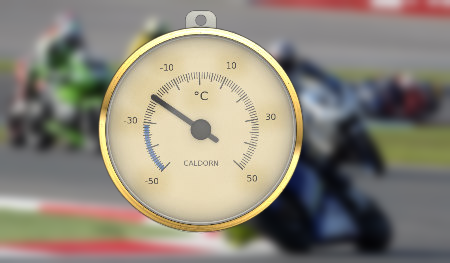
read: -20 °C
